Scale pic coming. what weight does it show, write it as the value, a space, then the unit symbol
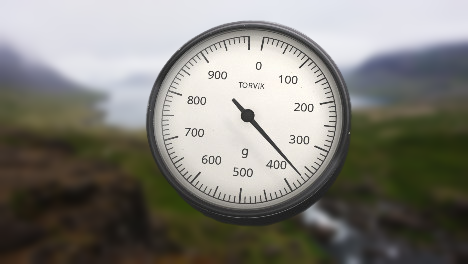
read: 370 g
